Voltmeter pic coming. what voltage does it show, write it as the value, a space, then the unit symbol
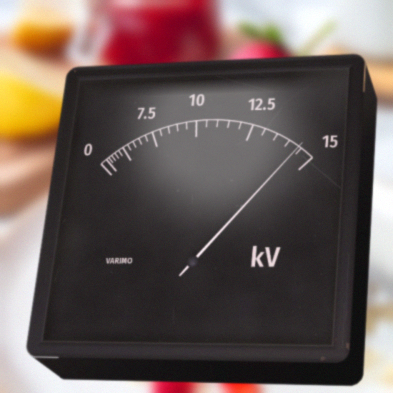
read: 14.5 kV
